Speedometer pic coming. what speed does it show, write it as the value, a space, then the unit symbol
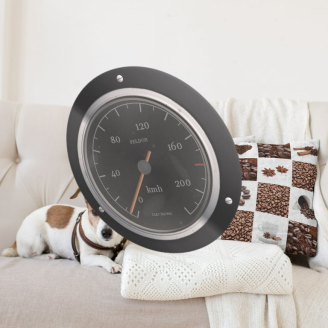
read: 5 km/h
